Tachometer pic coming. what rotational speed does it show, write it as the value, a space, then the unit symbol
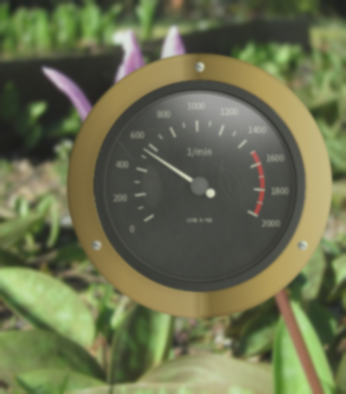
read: 550 rpm
